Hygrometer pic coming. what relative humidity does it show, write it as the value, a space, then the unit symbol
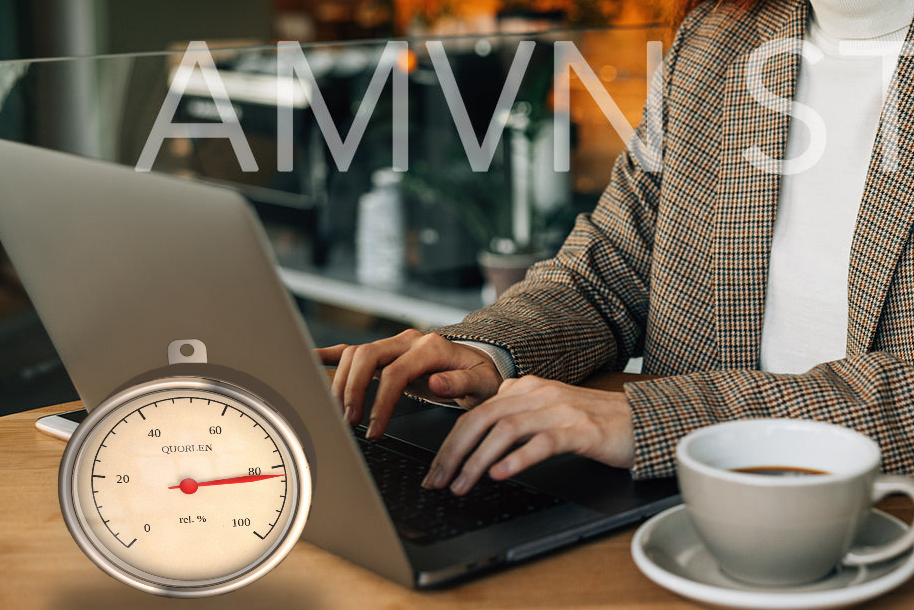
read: 82 %
